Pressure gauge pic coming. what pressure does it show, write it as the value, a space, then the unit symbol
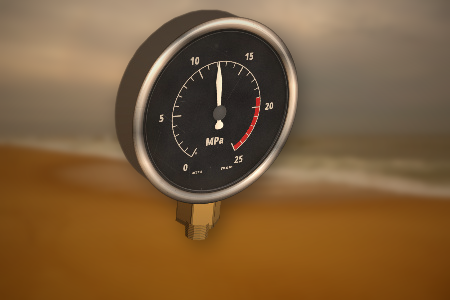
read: 12 MPa
